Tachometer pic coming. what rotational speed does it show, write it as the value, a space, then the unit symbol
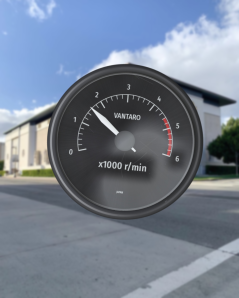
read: 1600 rpm
